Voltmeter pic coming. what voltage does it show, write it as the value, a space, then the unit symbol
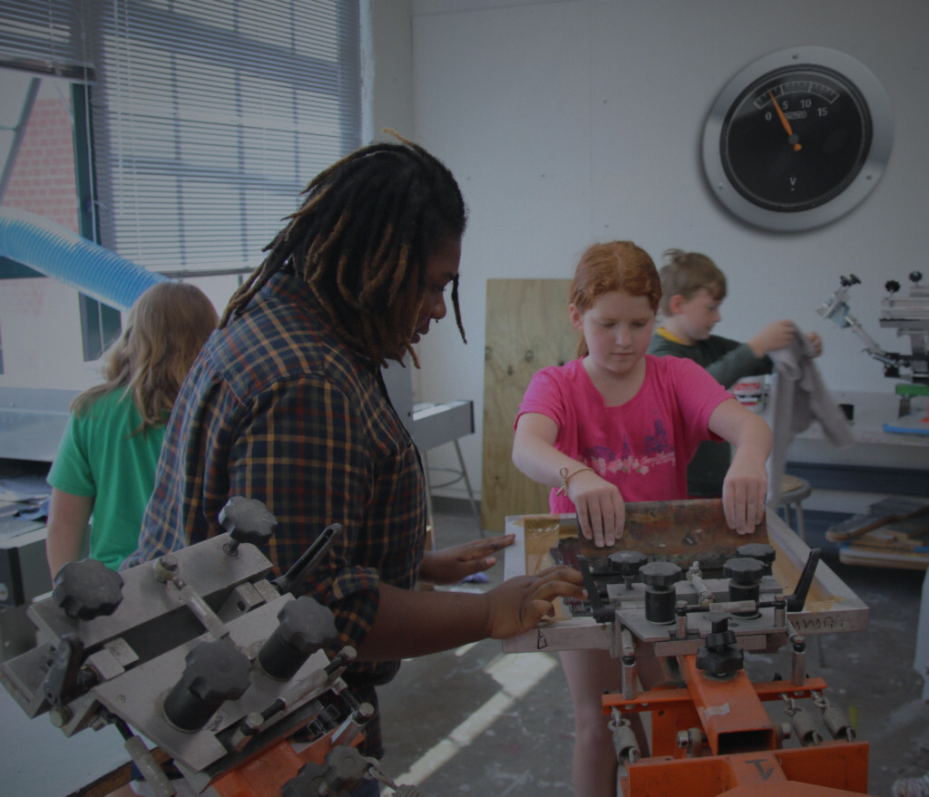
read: 3 V
